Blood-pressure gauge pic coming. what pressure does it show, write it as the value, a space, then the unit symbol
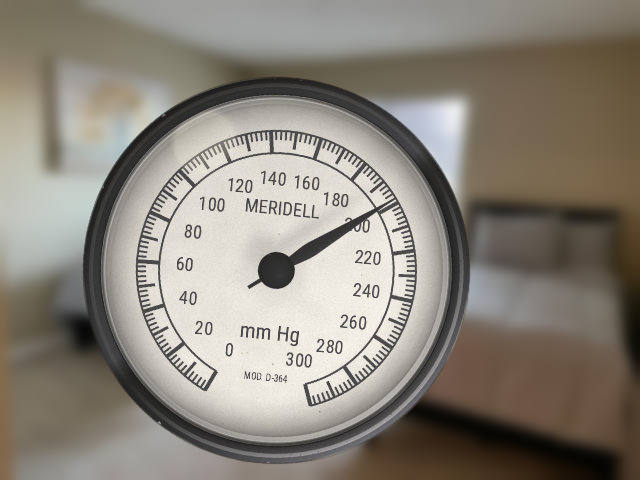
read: 198 mmHg
